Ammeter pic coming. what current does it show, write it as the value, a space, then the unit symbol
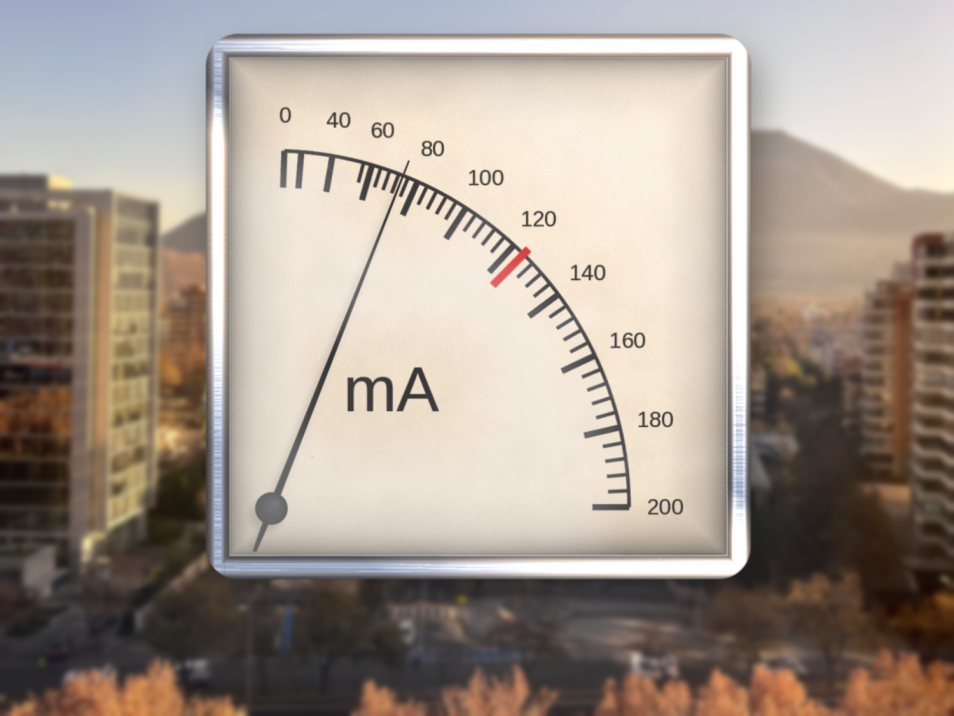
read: 74 mA
